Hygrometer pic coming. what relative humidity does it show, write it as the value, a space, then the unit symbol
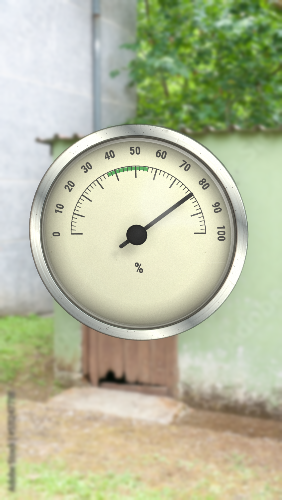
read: 80 %
